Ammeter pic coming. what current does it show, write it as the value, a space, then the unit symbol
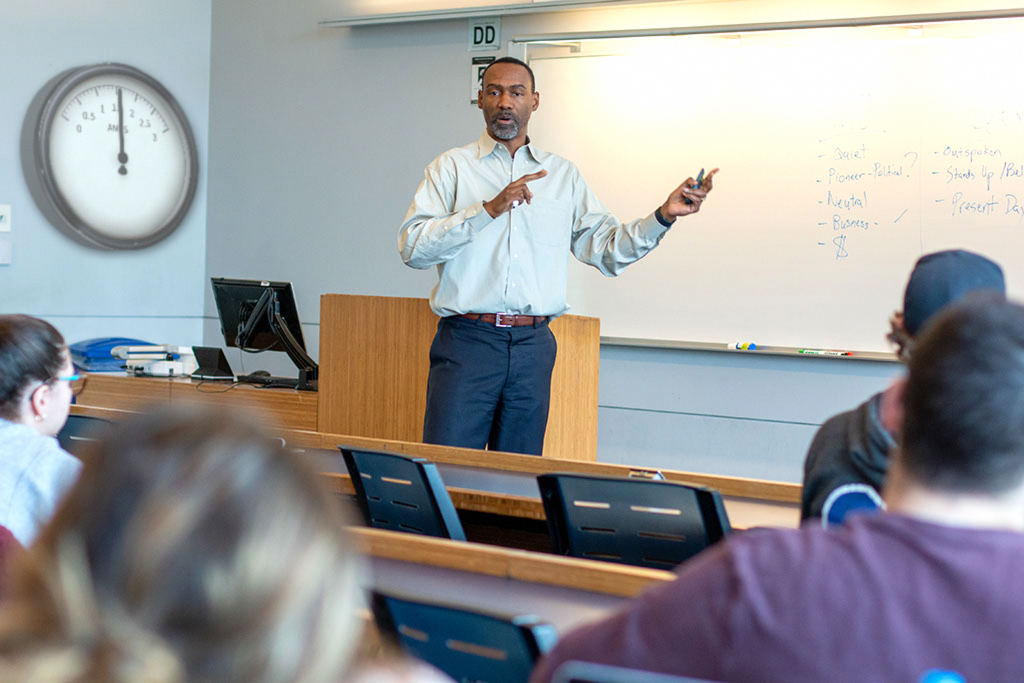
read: 1.5 A
